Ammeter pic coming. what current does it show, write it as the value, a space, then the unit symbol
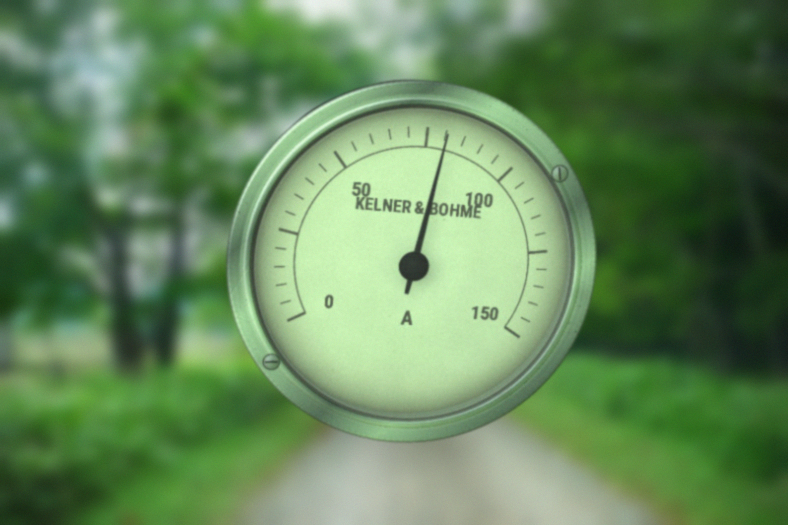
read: 80 A
